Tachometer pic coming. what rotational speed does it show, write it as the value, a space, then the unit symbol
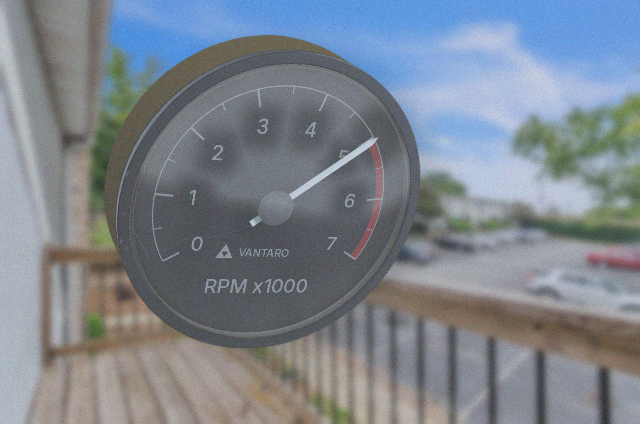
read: 5000 rpm
